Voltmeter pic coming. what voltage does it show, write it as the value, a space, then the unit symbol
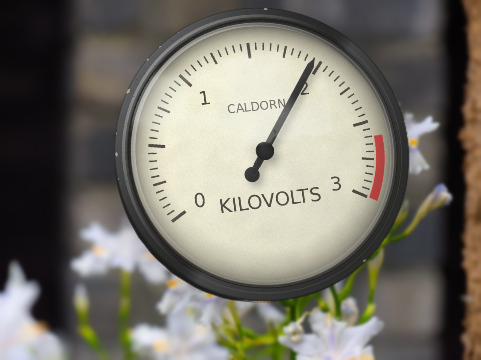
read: 1.95 kV
